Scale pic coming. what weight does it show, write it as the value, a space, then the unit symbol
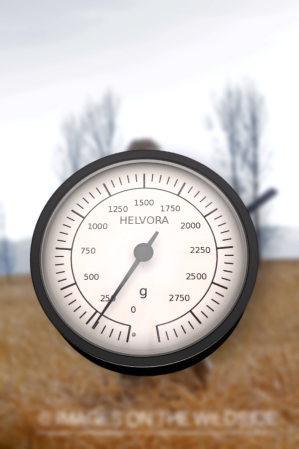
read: 200 g
